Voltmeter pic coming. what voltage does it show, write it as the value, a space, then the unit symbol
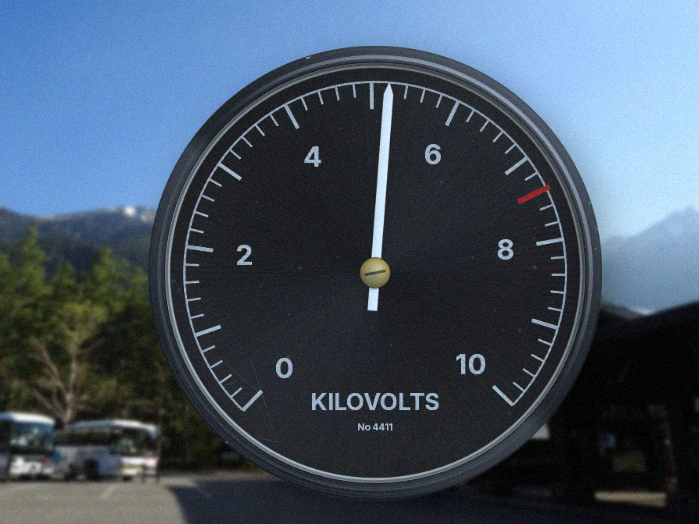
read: 5.2 kV
